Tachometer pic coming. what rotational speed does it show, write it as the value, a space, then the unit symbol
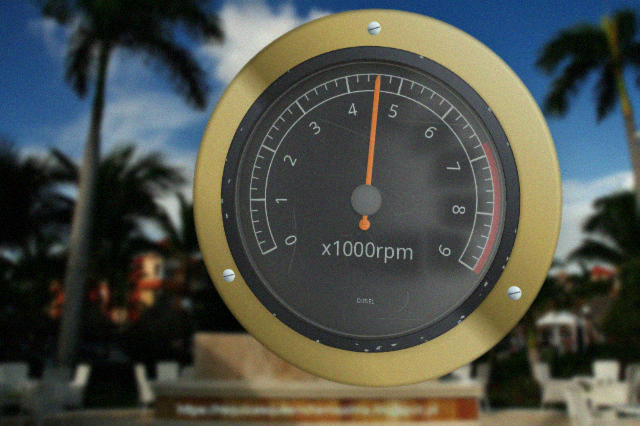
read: 4600 rpm
